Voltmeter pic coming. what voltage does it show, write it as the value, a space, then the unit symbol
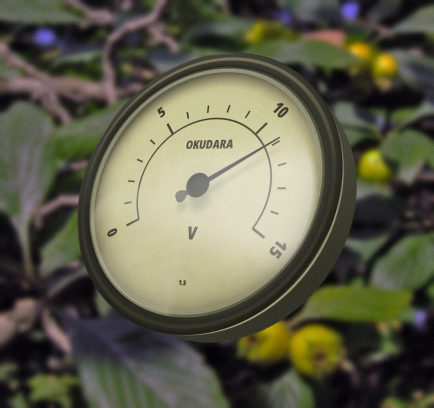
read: 11 V
